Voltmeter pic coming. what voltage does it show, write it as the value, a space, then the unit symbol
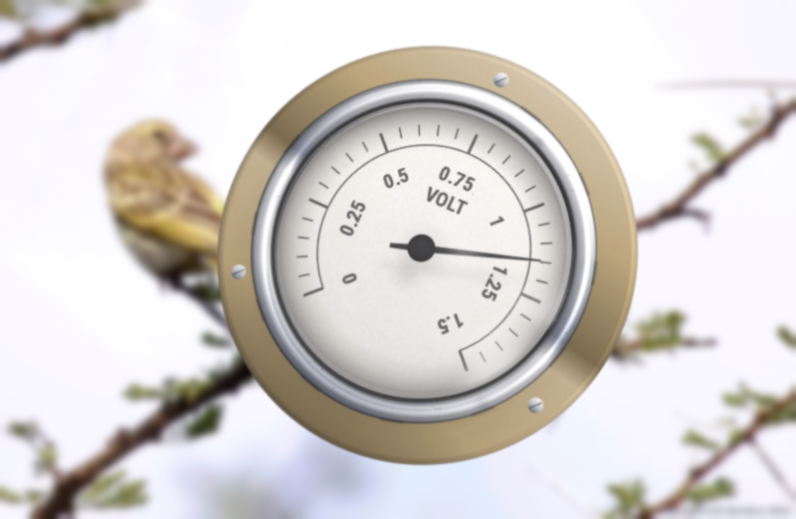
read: 1.15 V
